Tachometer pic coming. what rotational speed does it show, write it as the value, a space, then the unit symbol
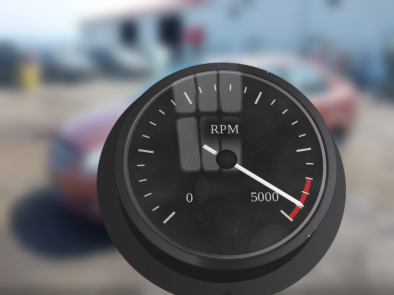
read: 4800 rpm
